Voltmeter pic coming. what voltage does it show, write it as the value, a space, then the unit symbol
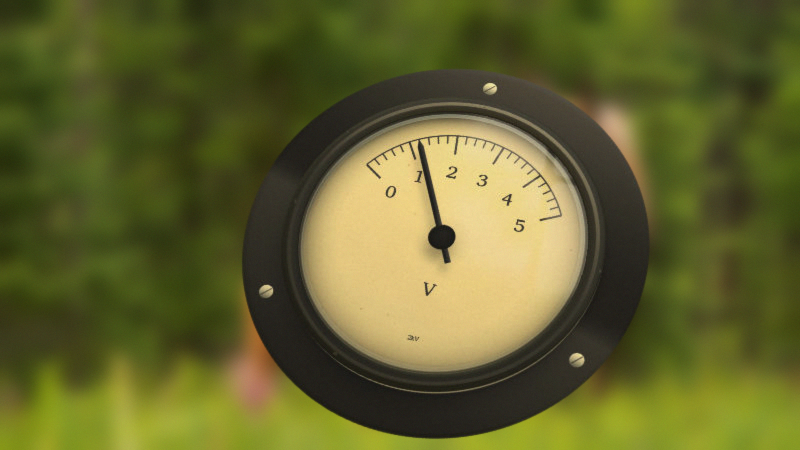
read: 1.2 V
